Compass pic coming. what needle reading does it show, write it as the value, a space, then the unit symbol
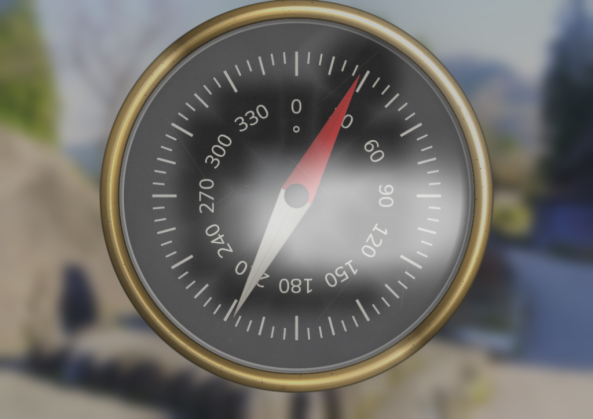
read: 27.5 °
